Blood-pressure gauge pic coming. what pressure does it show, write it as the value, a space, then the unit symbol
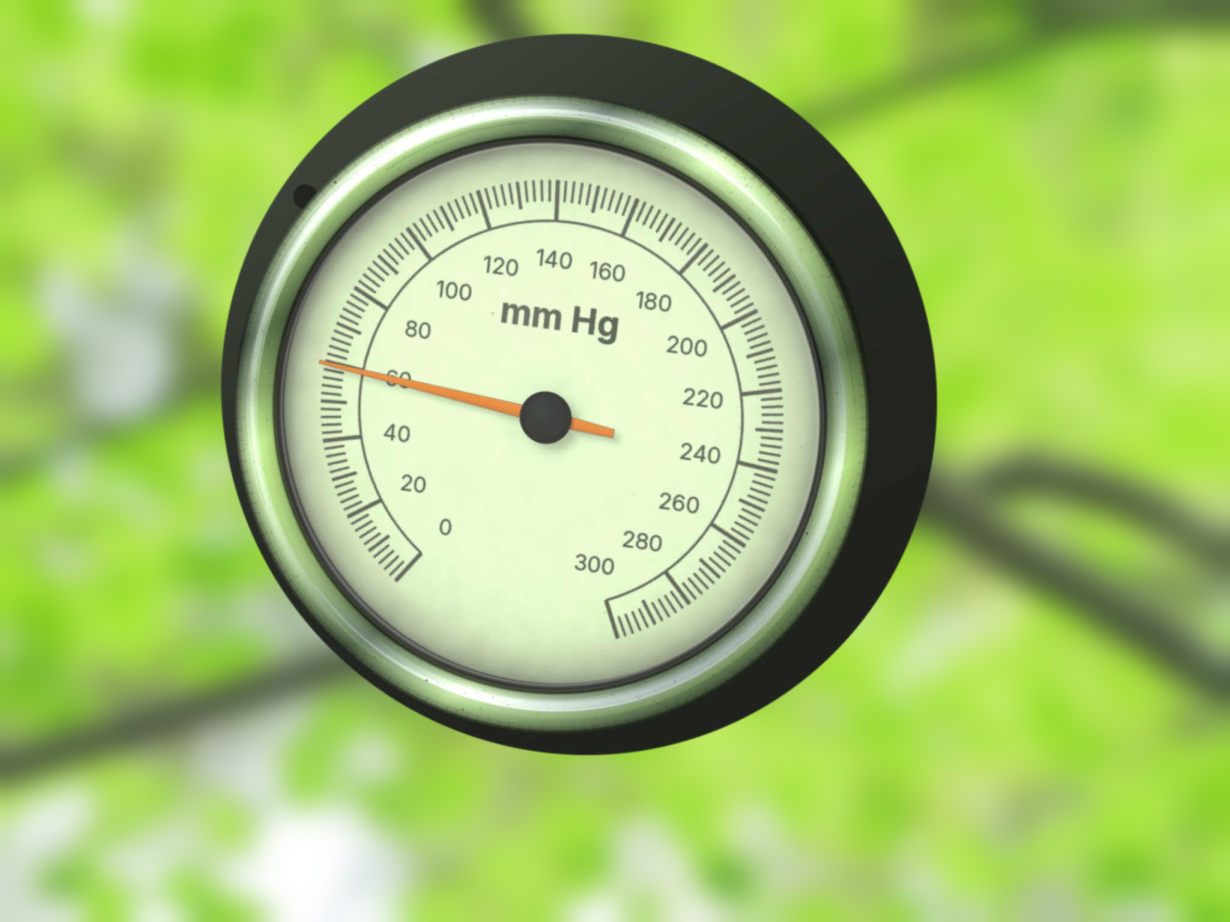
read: 60 mmHg
